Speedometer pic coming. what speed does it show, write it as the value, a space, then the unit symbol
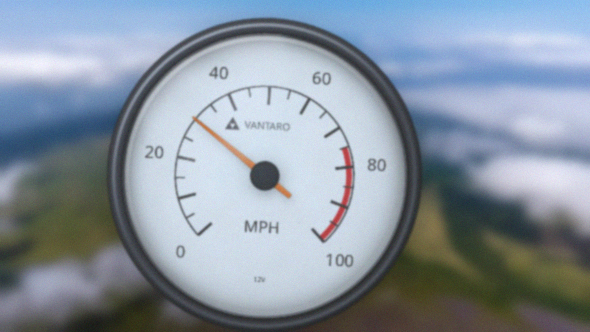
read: 30 mph
